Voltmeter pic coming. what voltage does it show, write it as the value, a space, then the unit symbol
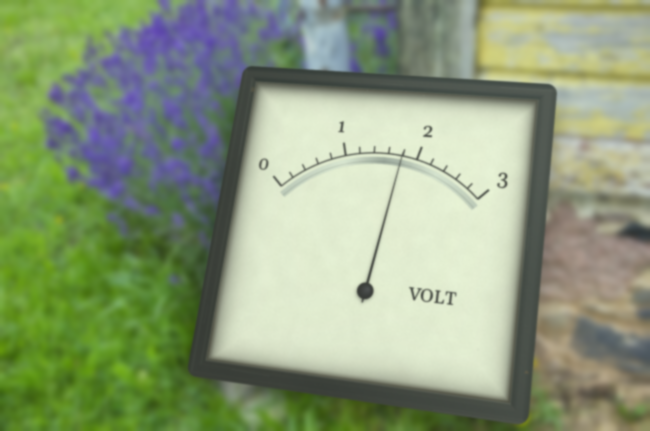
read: 1.8 V
